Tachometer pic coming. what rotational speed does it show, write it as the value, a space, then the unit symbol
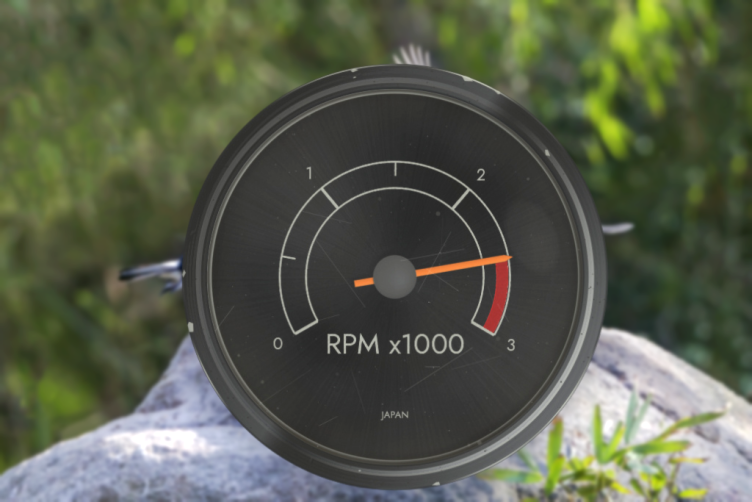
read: 2500 rpm
